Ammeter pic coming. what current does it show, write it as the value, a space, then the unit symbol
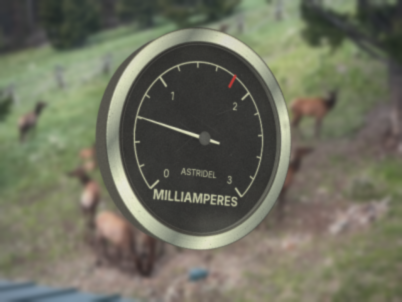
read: 0.6 mA
